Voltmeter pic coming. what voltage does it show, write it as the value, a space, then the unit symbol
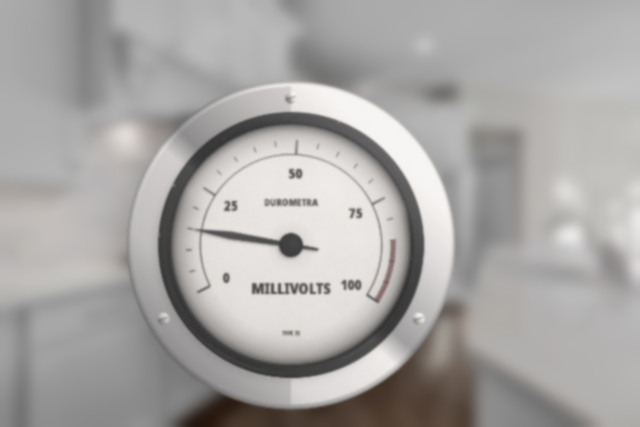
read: 15 mV
